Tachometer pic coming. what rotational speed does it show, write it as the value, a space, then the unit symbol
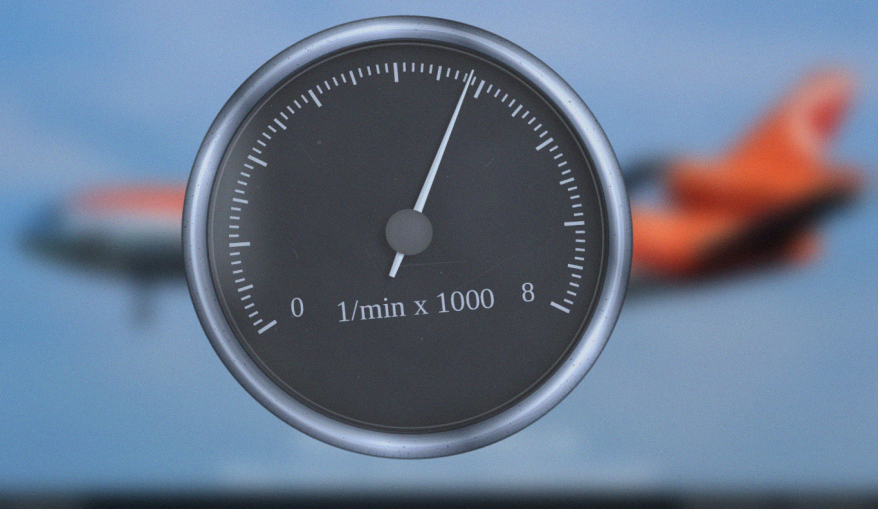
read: 4850 rpm
